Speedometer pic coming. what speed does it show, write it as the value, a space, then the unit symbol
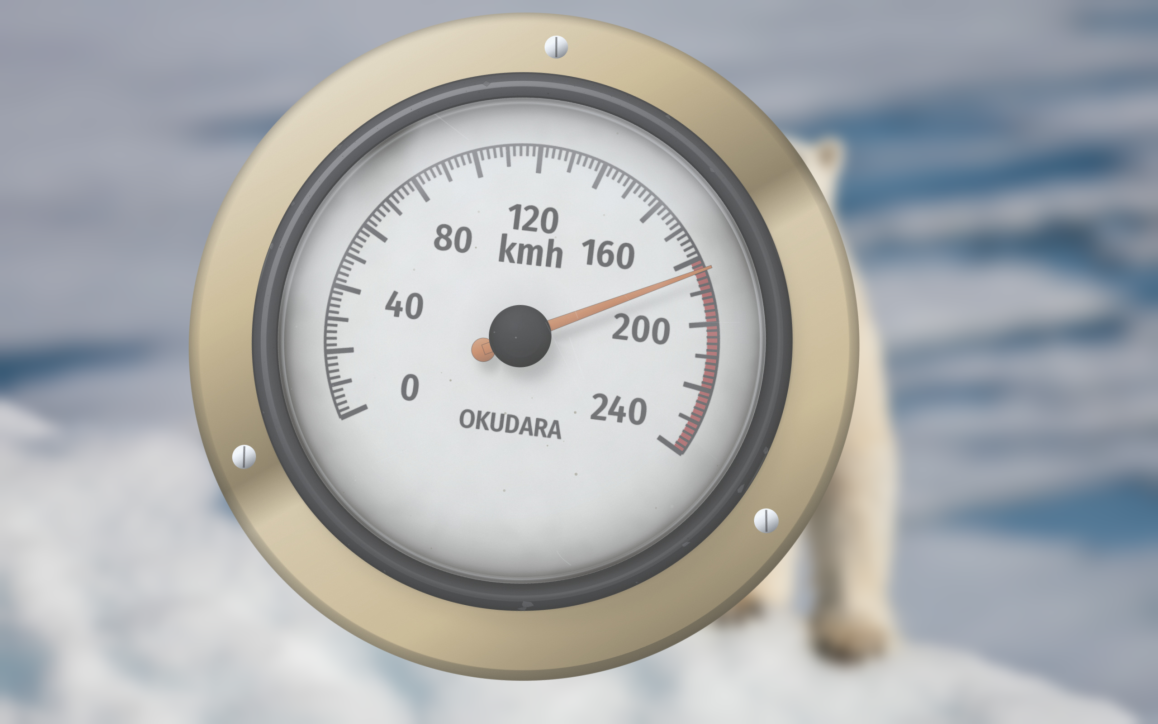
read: 184 km/h
